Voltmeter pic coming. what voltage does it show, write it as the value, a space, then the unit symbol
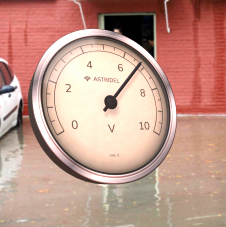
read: 6.75 V
